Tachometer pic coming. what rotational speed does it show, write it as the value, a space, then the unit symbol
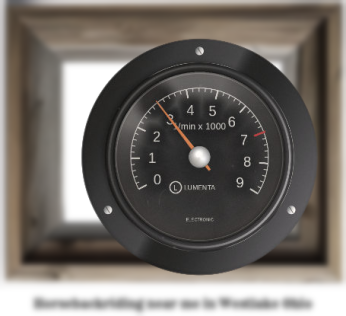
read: 3000 rpm
